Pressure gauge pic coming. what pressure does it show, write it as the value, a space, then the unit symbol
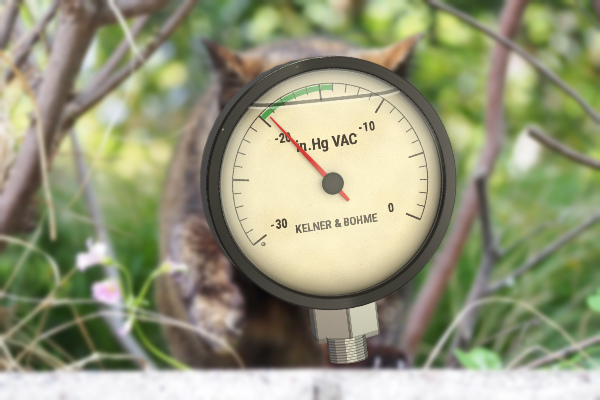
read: -19.5 inHg
